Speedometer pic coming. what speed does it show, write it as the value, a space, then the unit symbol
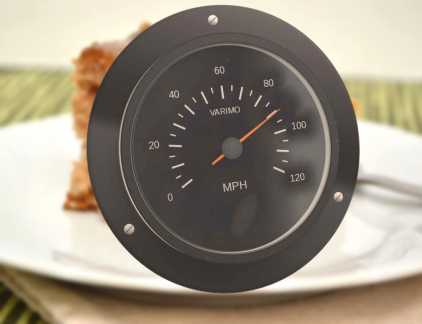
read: 90 mph
